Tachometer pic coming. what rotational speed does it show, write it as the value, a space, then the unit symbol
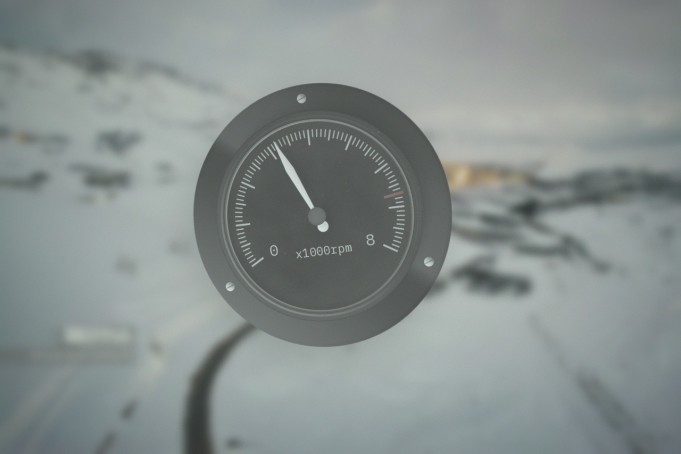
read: 3200 rpm
